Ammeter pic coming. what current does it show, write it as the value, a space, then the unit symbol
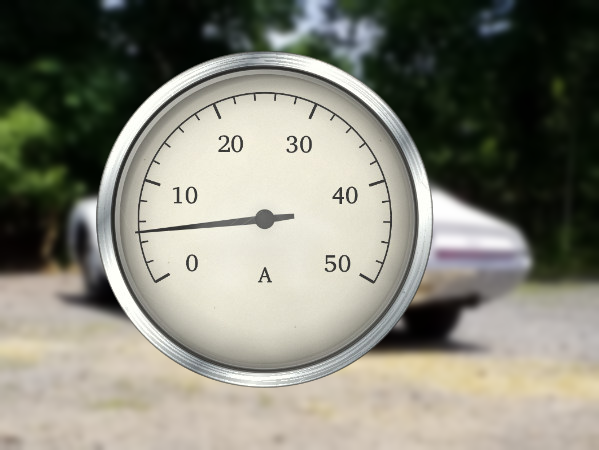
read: 5 A
